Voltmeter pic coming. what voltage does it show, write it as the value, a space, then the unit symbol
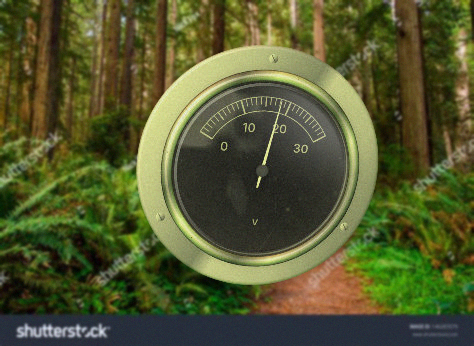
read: 18 V
